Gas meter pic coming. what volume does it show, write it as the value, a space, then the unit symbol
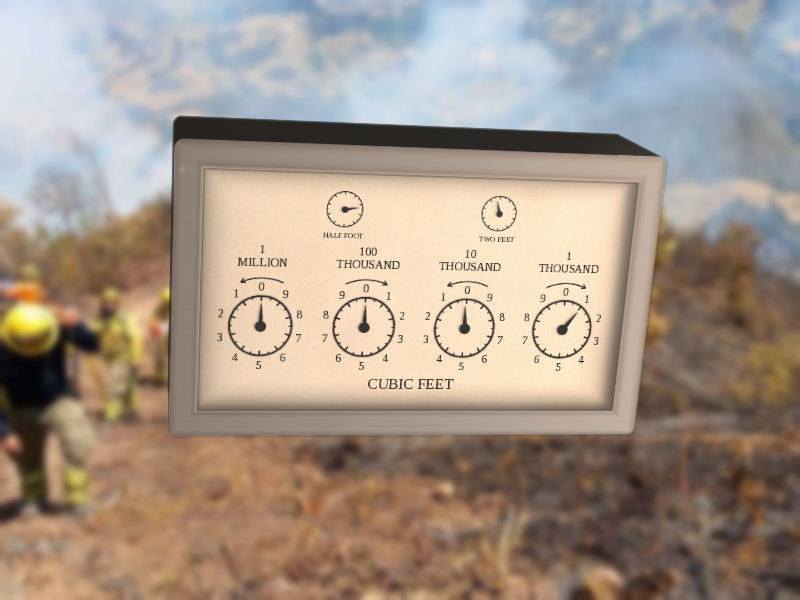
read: 100 ft³
